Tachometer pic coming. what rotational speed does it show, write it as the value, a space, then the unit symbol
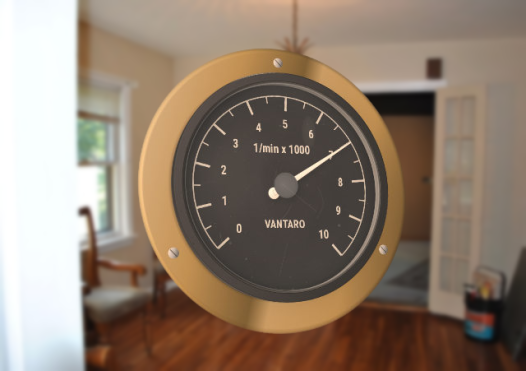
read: 7000 rpm
